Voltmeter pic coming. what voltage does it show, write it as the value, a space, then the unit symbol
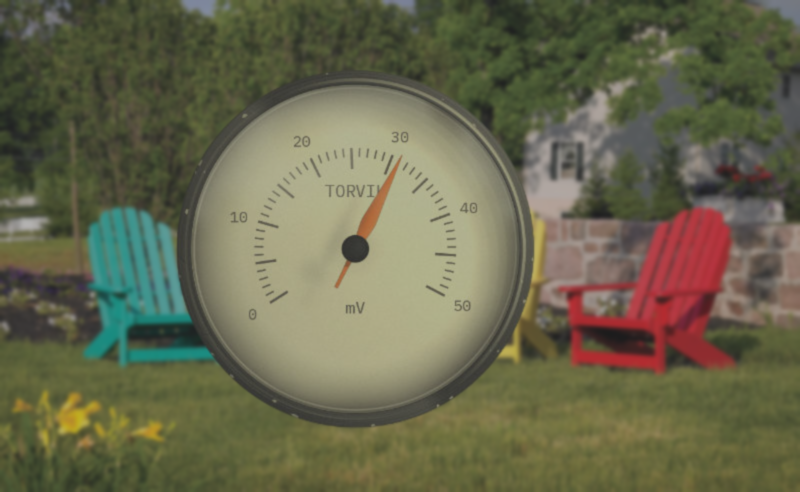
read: 31 mV
